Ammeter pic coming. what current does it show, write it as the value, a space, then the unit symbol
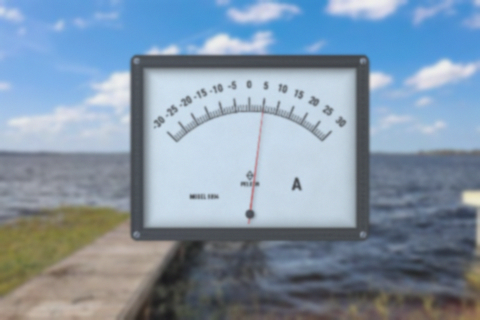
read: 5 A
